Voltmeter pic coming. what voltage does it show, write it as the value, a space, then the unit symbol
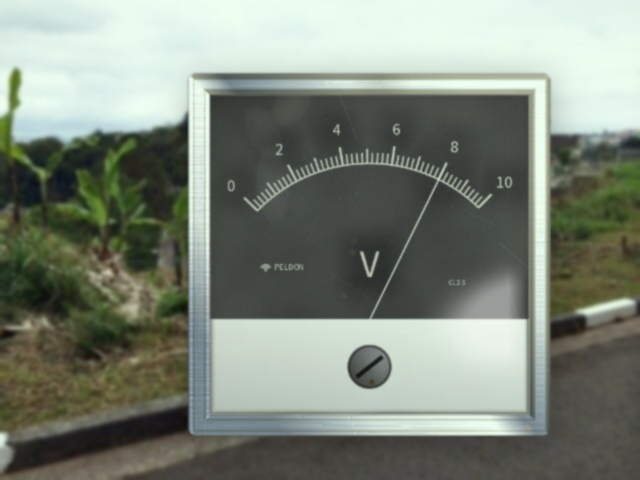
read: 8 V
